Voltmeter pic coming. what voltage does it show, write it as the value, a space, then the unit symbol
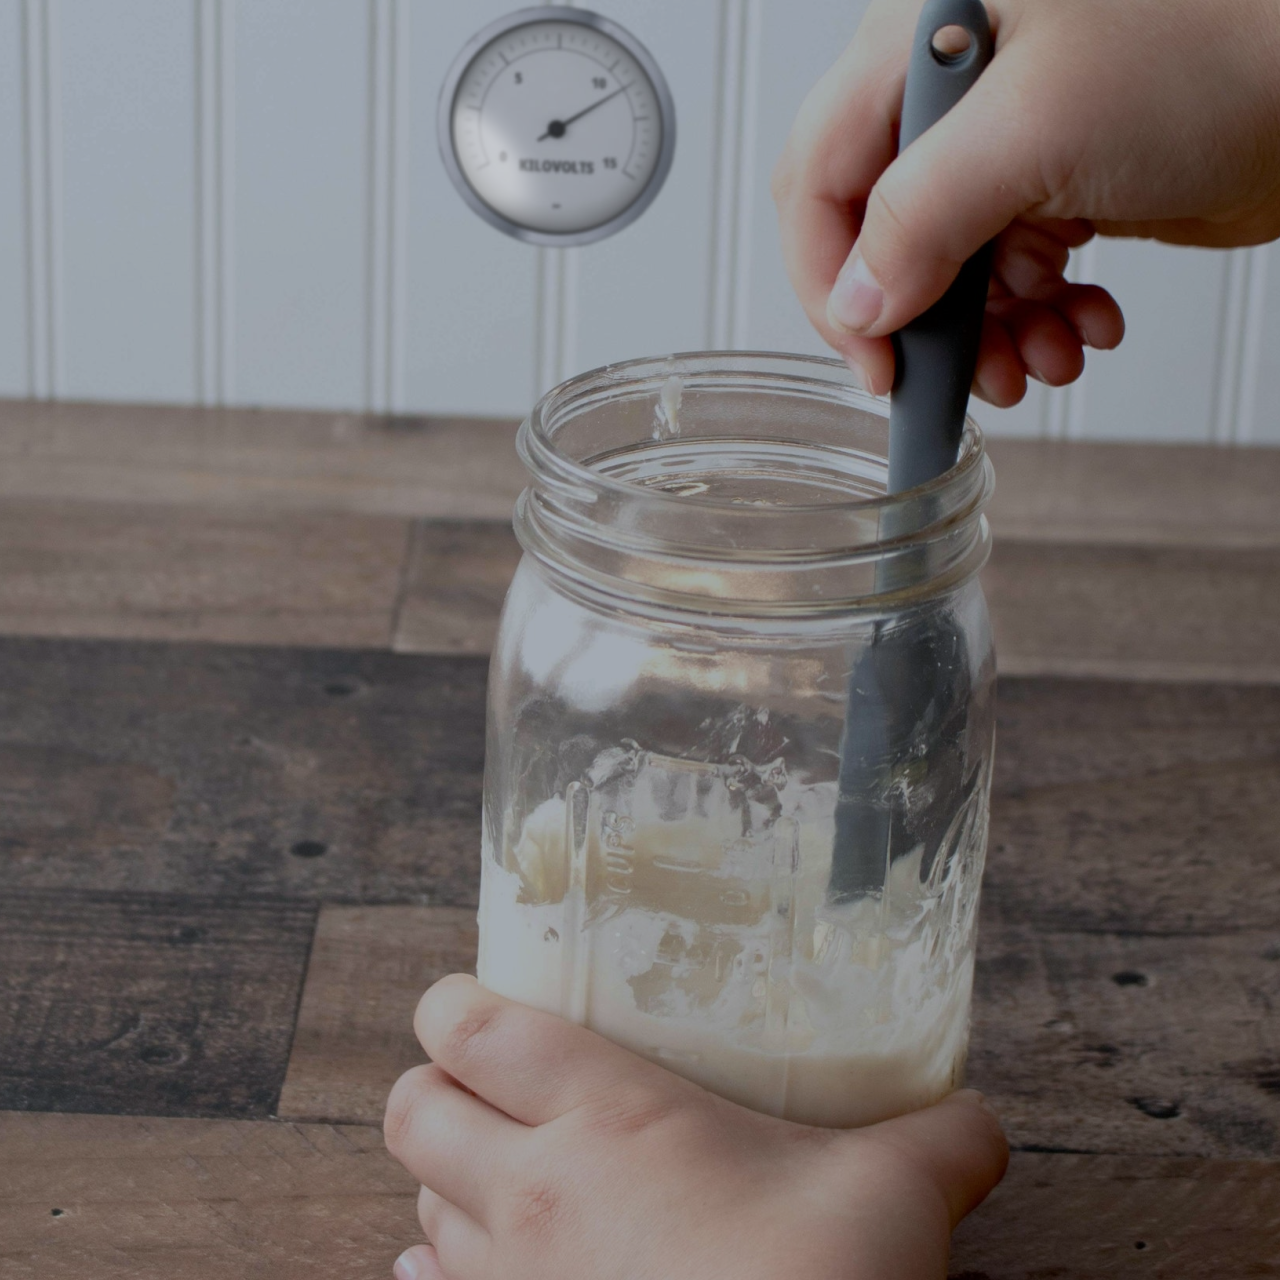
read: 11 kV
